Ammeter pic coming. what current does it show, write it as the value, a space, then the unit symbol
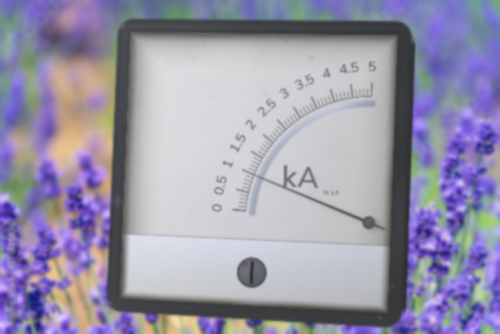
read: 1 kA
